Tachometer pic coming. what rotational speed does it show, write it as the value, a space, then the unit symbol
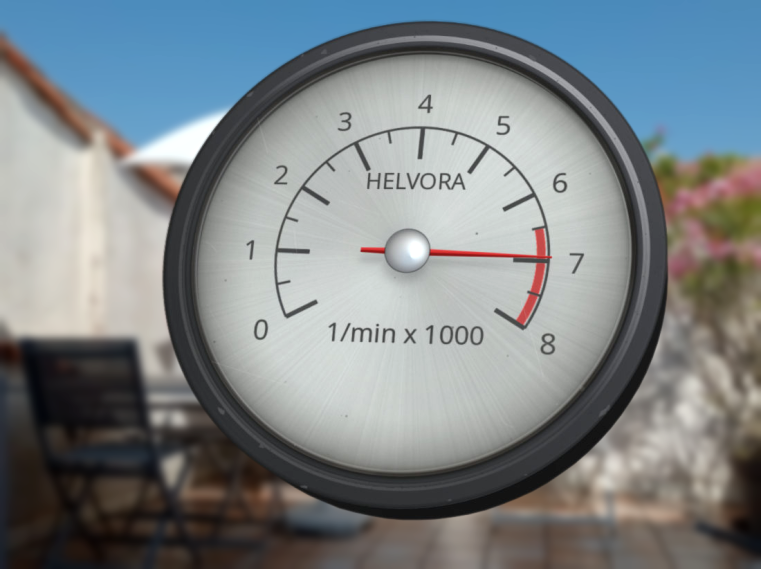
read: 7000 rpm
